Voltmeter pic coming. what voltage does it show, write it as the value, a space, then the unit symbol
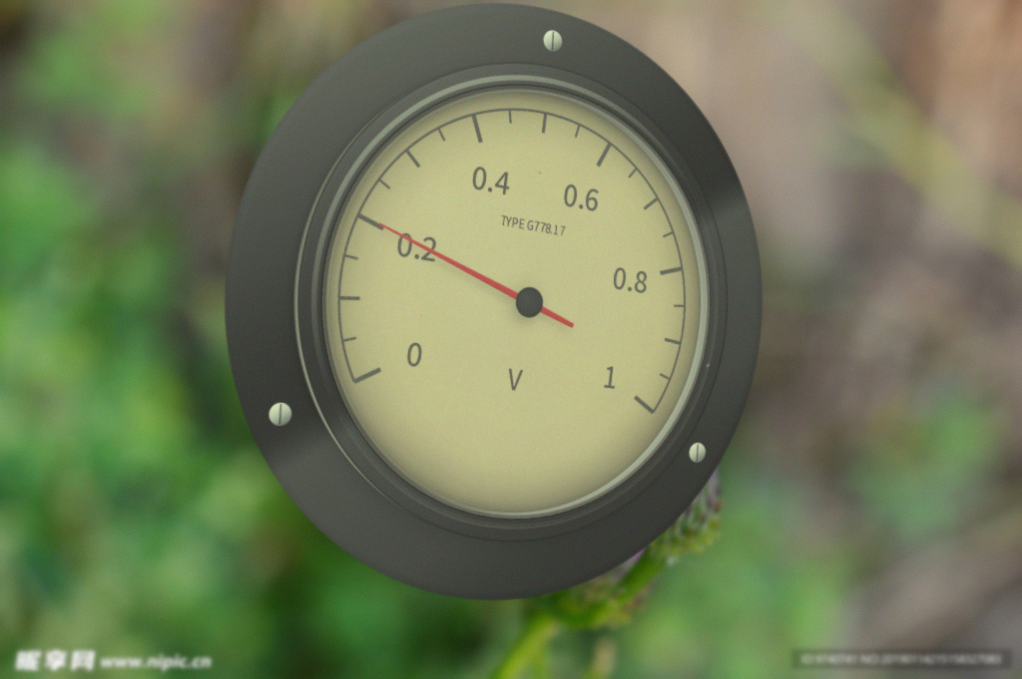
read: 0.2 V
